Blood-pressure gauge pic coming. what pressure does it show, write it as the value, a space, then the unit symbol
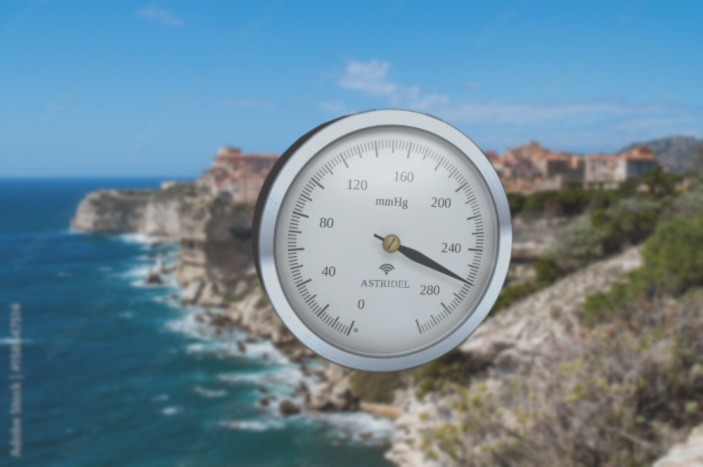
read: 260 mmHg
